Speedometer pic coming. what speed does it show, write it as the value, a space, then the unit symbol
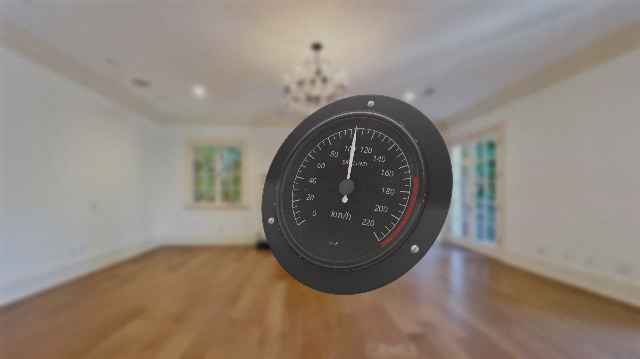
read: 105 km/h
